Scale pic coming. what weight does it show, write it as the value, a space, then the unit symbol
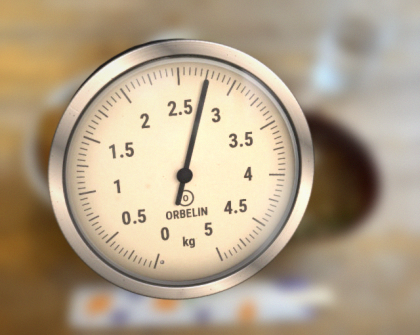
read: 2.75 kg
